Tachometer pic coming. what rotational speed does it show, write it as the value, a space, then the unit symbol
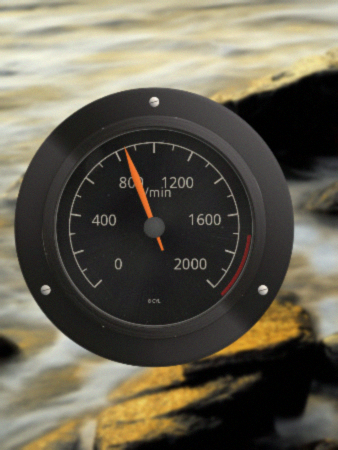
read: 850 rpm
